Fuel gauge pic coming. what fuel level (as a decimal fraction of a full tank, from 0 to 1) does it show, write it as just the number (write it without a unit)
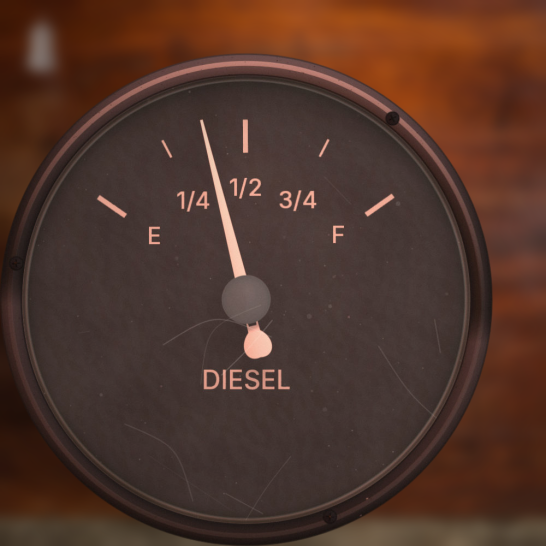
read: 0.375
